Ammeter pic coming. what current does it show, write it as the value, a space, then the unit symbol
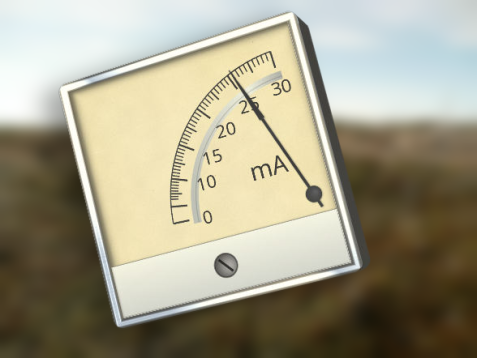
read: 25.5 mA
